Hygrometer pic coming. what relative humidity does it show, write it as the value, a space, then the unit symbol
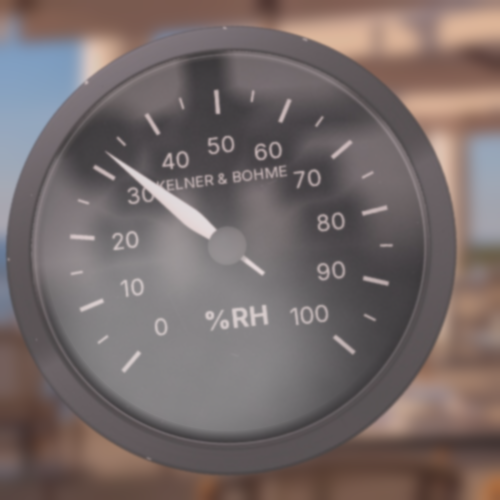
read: 32.5 %
